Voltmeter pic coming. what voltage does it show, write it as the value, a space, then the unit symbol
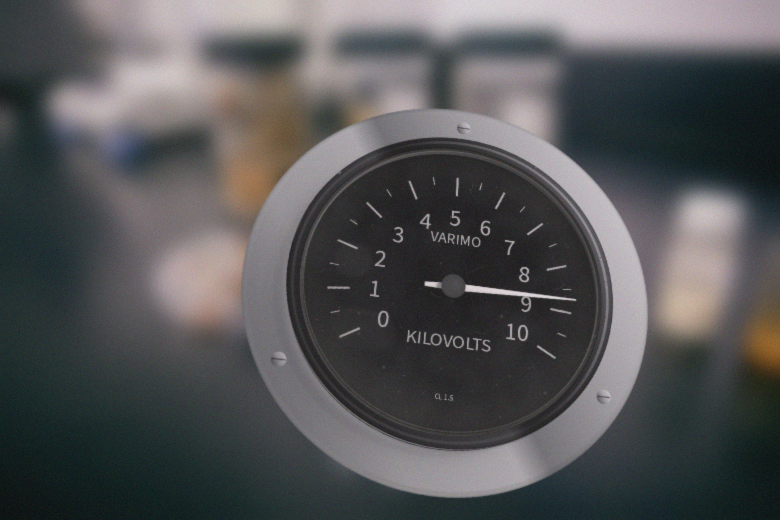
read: 8.75 kV
